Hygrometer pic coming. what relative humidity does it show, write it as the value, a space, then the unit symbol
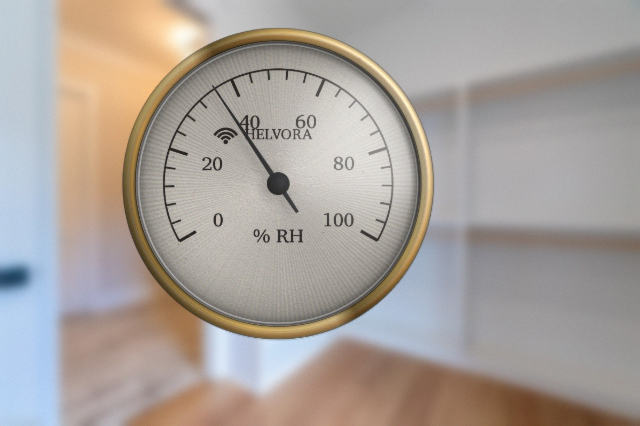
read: 36 %
